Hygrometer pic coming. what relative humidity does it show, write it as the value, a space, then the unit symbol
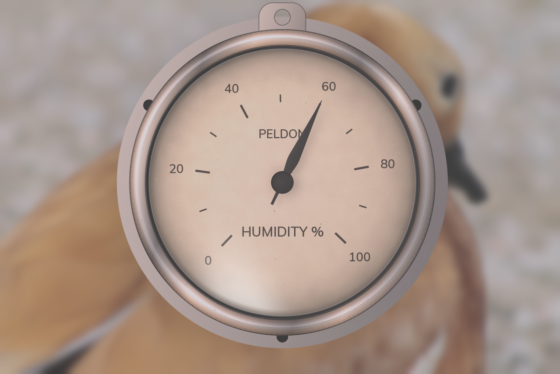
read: 60 %
